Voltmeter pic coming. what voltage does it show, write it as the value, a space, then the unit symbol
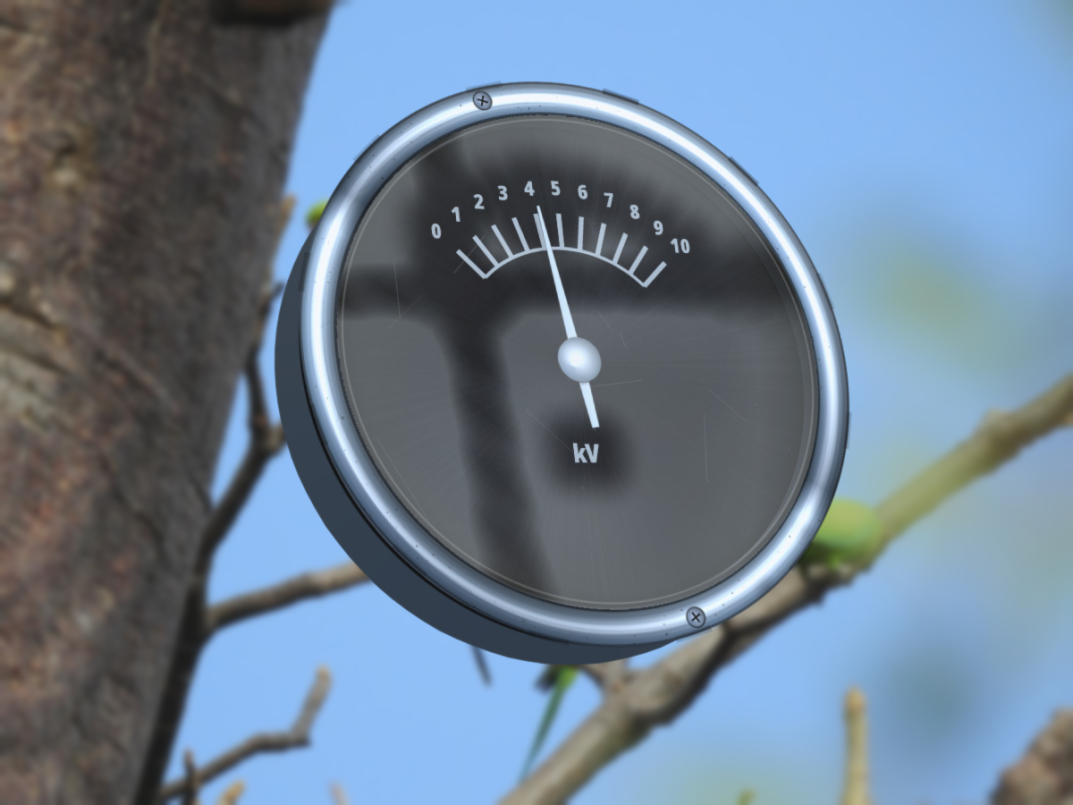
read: 4 kV
